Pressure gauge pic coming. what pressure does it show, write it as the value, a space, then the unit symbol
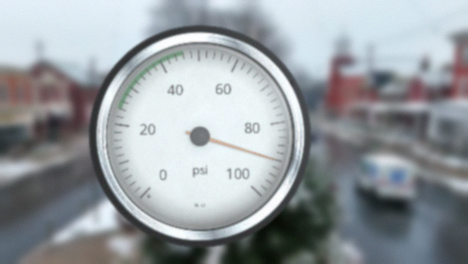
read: 90 psi
